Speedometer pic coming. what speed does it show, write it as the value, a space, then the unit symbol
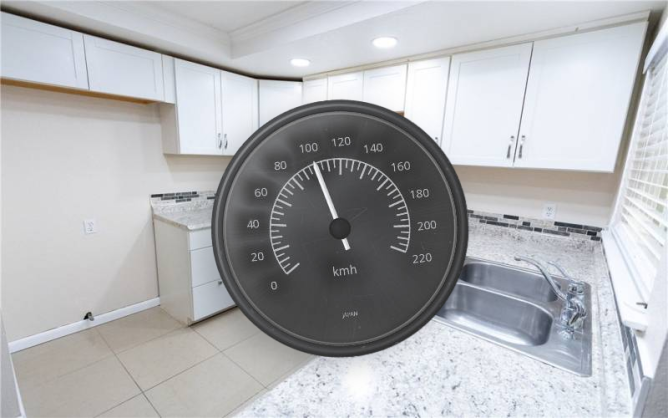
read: 100 km/h
